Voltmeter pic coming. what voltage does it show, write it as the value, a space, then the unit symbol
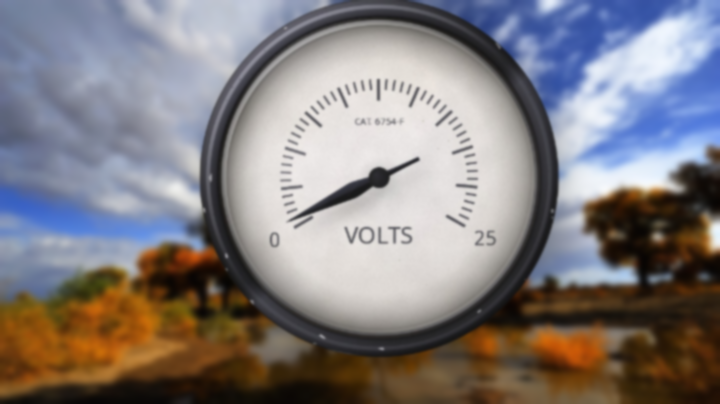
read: 0.5 V
